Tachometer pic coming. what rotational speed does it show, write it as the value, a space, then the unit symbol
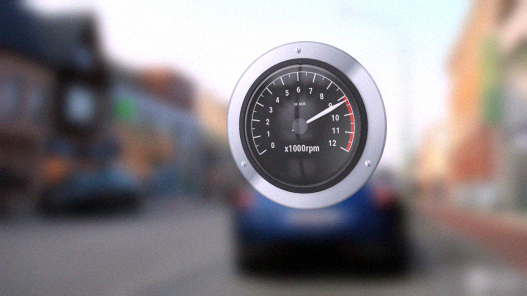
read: 9250 rpm
